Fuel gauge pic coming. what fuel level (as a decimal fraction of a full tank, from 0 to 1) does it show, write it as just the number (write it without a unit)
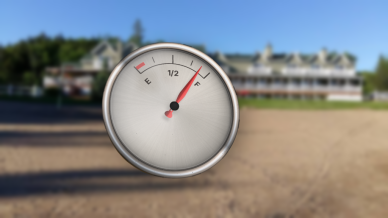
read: 0.875
